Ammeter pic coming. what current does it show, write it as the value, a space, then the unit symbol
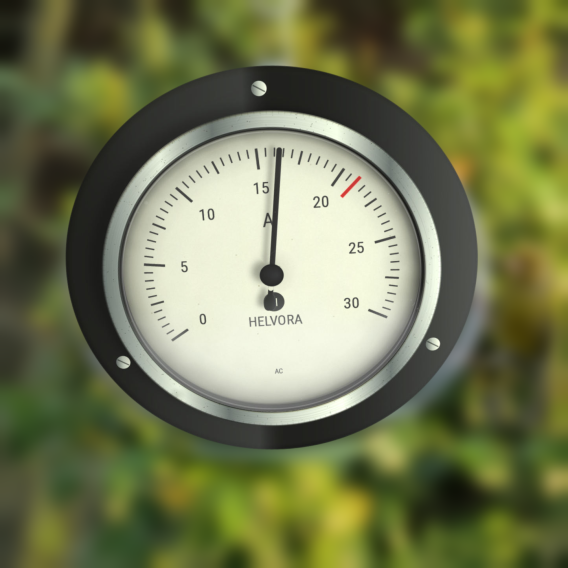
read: 16.25 A
